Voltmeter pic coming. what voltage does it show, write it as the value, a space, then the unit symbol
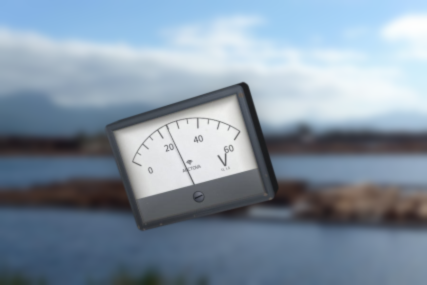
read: 25 V
